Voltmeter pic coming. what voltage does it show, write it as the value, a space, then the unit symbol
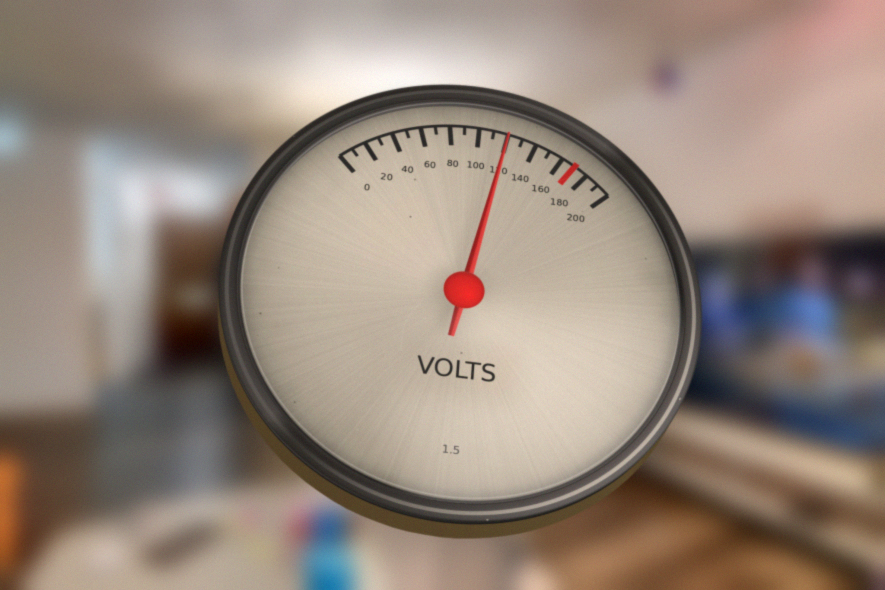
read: 120 V
